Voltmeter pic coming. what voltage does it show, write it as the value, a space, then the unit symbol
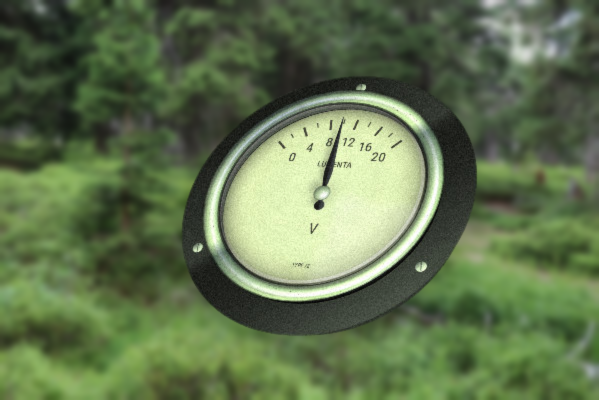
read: 10 V
